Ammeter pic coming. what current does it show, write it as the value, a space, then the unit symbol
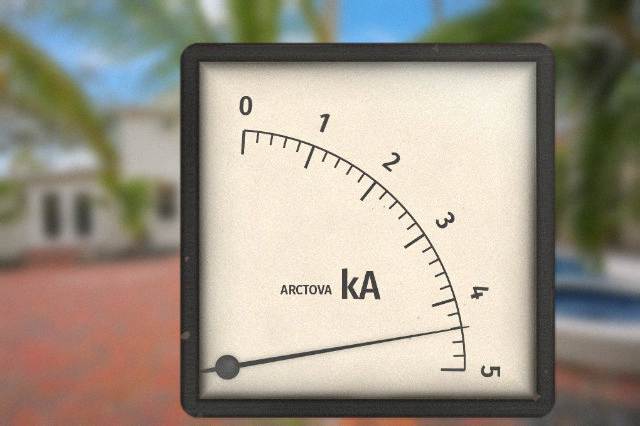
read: 4.4 kA
